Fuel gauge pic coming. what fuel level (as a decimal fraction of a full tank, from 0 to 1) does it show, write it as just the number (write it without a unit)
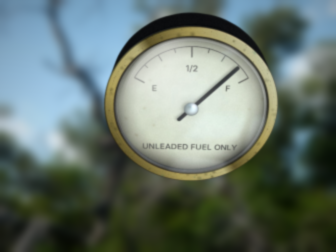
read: 0.875
